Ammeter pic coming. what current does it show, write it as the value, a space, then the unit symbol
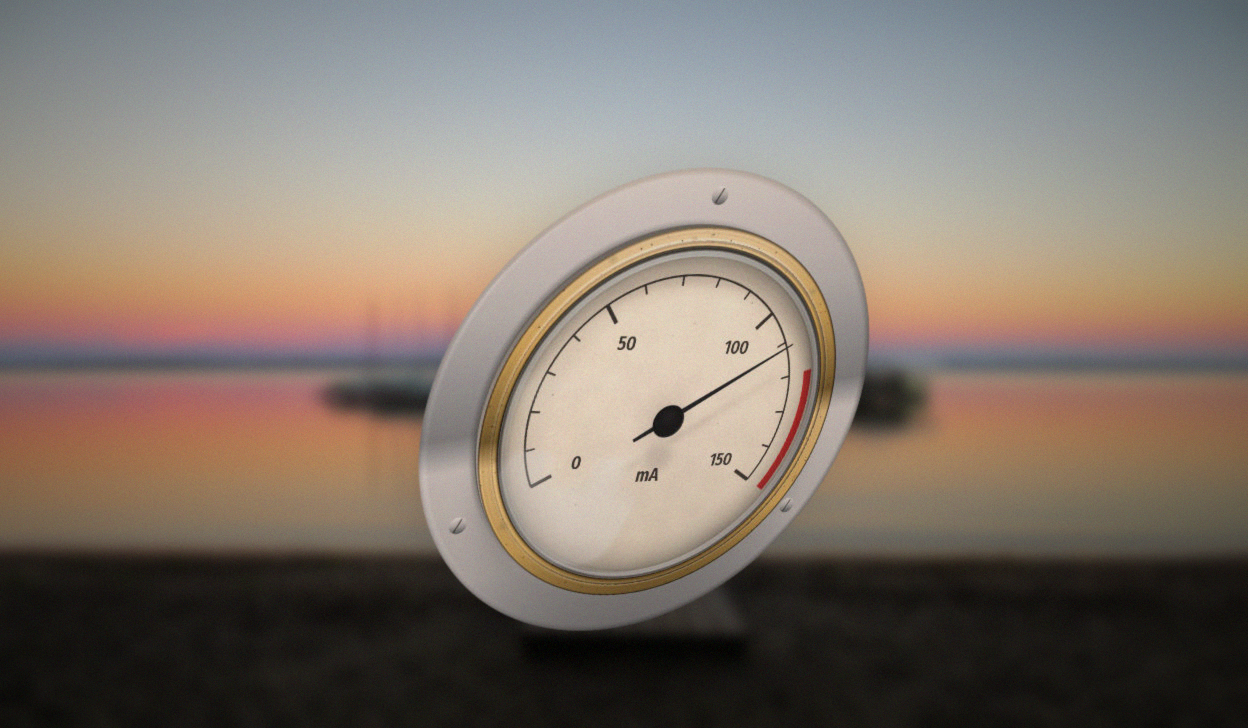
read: 110 mA
